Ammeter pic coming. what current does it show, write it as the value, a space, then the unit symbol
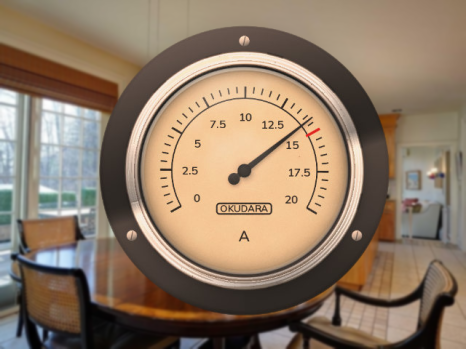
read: 14.25 A
